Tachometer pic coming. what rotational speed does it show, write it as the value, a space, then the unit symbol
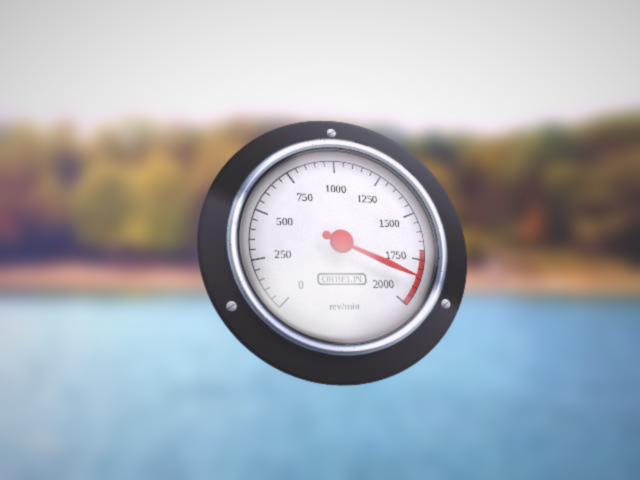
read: 1850 rpm
